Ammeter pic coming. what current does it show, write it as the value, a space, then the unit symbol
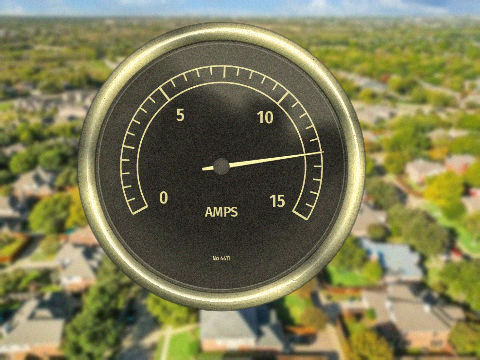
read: 12.5 A
